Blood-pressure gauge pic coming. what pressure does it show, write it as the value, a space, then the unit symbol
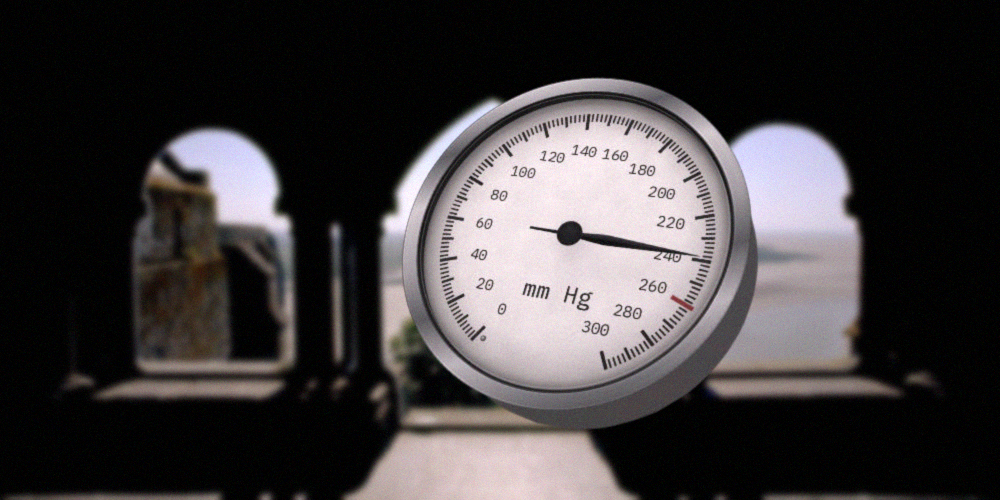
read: 240 mmHg
